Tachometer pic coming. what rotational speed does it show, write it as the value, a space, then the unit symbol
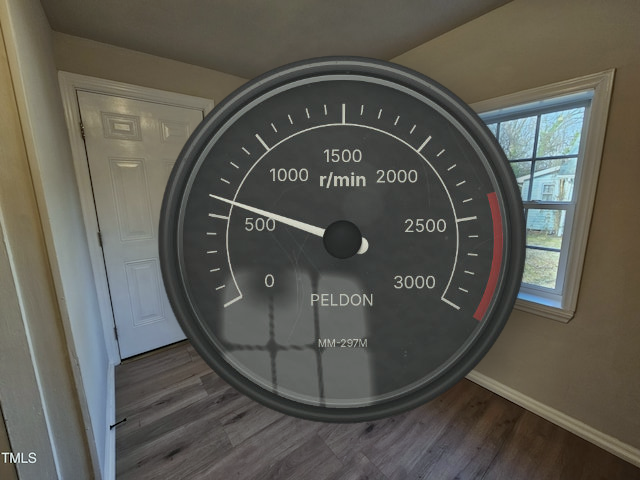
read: 600 rpm
